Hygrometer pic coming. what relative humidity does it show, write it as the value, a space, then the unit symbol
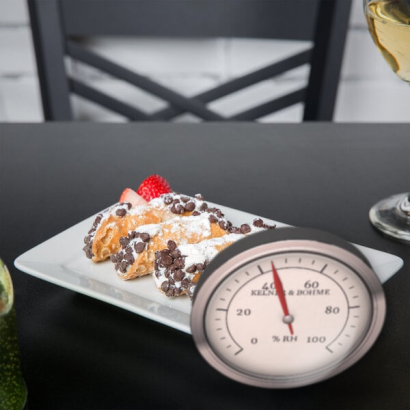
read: 44 %
